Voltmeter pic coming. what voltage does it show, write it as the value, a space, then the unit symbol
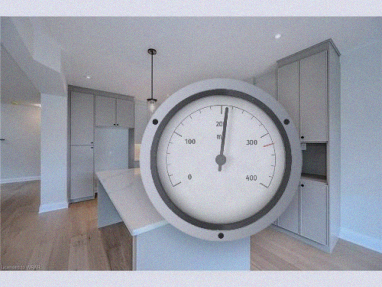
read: 210 mV
